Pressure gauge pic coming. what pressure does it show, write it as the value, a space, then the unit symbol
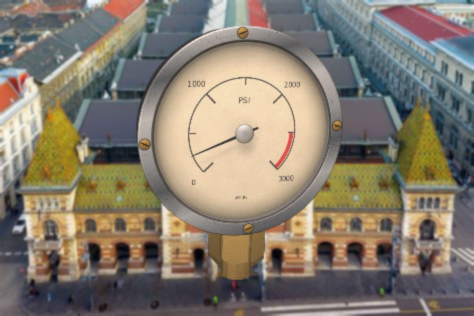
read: 250 psi
